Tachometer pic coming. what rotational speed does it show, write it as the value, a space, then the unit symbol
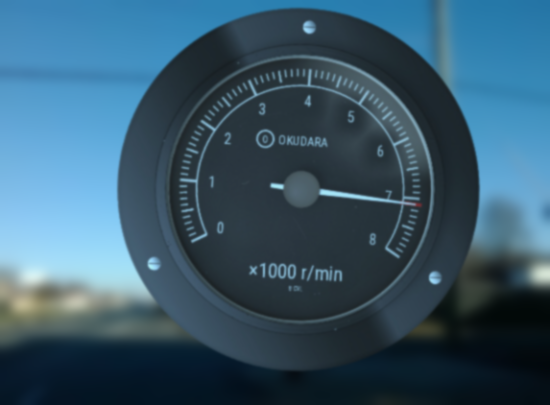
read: 7100 rpm
